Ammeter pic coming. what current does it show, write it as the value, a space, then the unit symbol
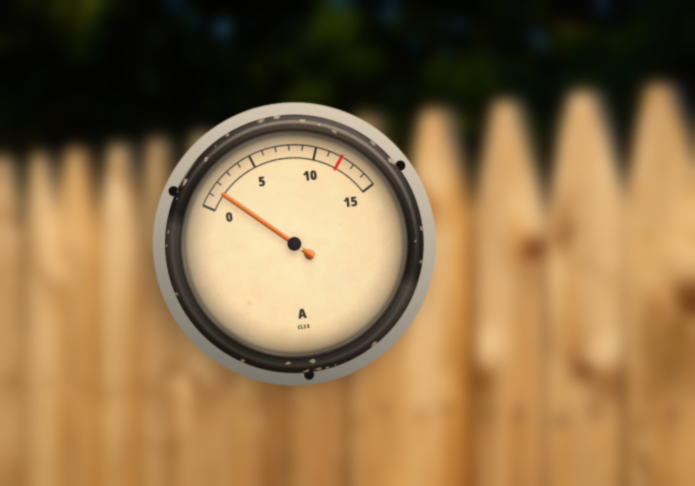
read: 1.5 A
